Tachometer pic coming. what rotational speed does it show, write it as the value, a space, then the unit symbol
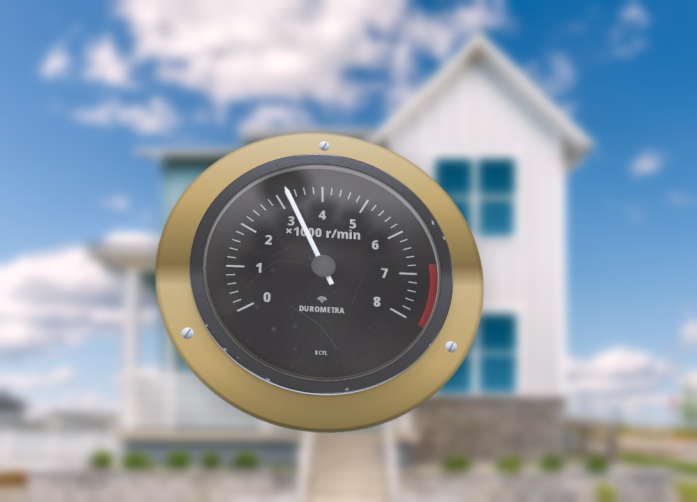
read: 3200 rpm
